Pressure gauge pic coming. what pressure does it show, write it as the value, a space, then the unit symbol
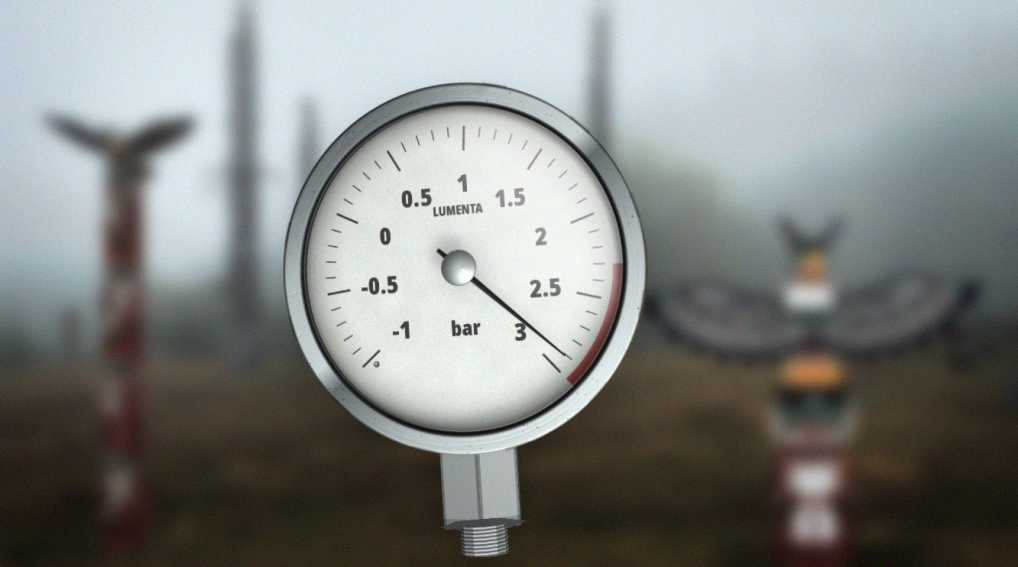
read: 2.9 bar
